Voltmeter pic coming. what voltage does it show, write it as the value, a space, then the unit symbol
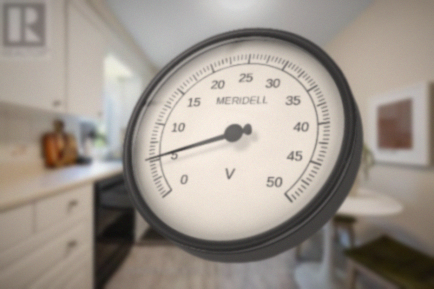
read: 5 V
